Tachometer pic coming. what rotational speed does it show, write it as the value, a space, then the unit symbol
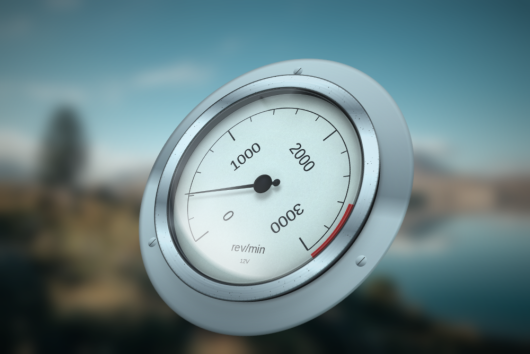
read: 400 rpm
